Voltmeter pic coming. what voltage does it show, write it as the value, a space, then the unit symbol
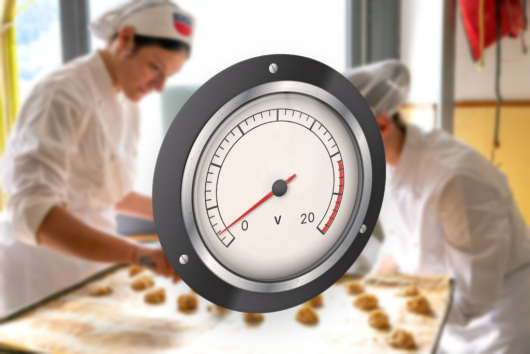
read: 1 V
